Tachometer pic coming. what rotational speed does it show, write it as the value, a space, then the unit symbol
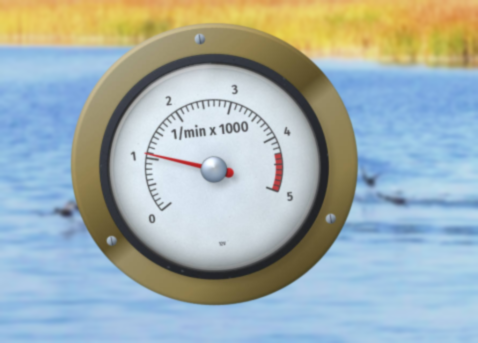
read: 1100 rpm
